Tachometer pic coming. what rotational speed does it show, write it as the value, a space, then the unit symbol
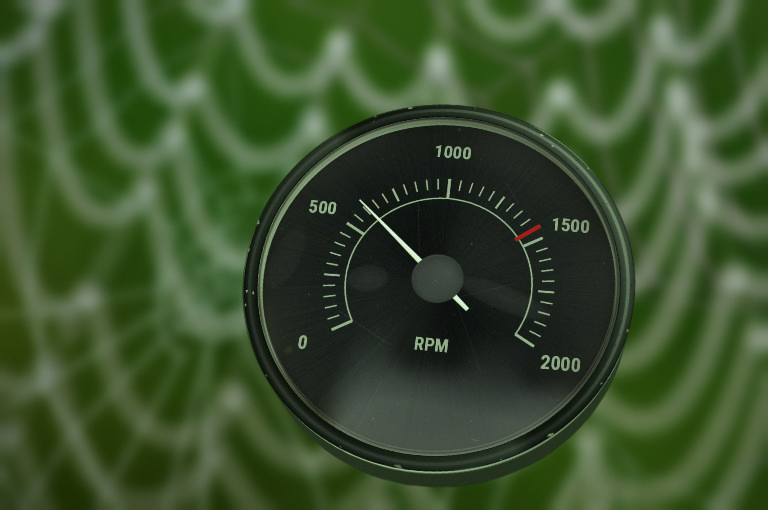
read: 600 rpm
